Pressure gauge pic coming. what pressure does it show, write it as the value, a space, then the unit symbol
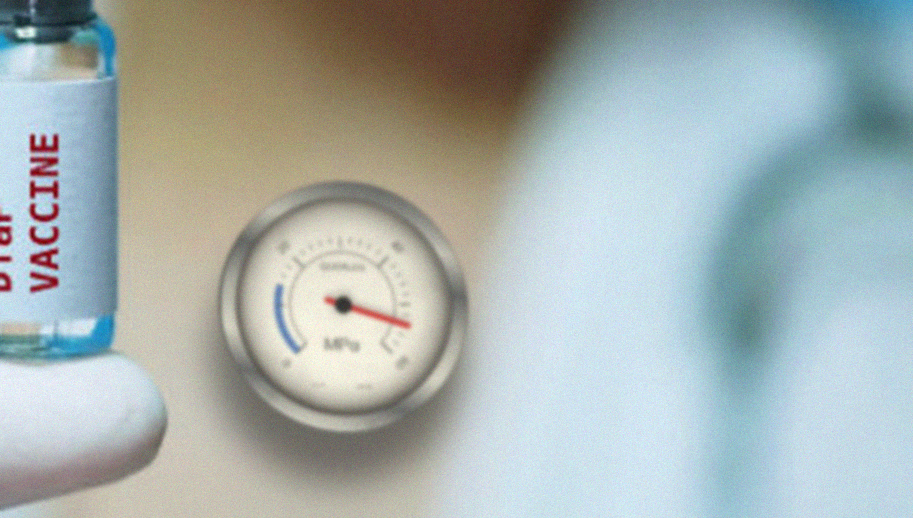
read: 54 MPa
